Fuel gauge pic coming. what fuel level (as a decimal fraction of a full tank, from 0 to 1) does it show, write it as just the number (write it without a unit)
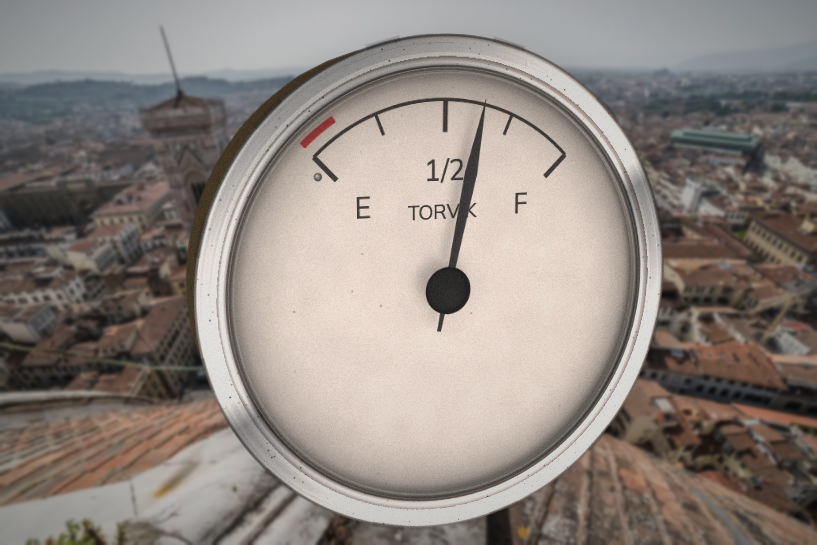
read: 0.625
